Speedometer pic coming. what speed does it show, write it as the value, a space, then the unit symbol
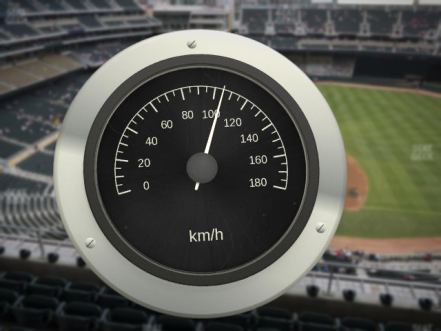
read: 105 km/h
